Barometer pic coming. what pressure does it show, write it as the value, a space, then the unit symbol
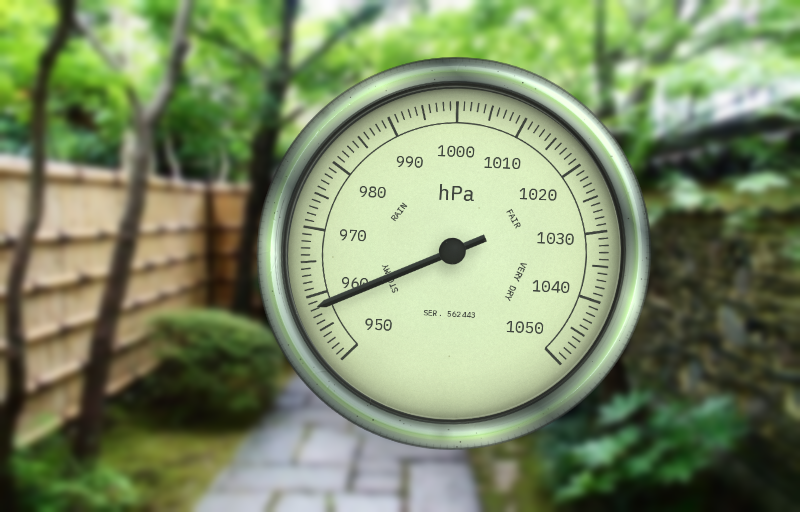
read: 958 hPa
